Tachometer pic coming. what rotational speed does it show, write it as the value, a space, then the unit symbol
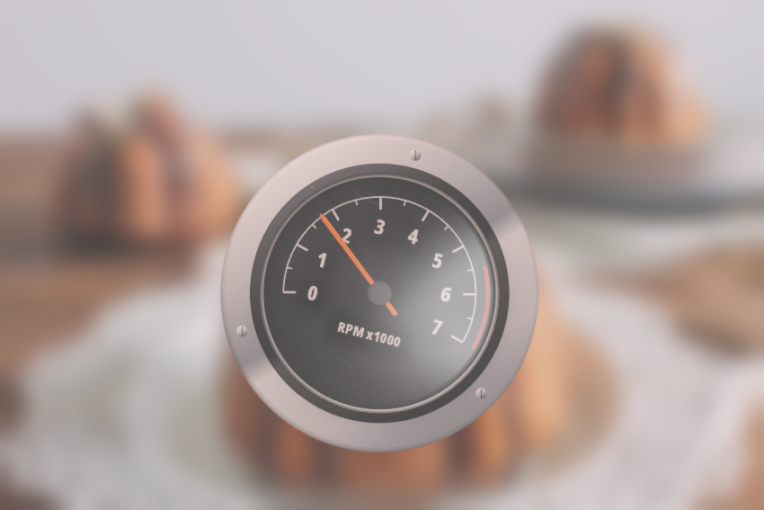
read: 1750 rpm
